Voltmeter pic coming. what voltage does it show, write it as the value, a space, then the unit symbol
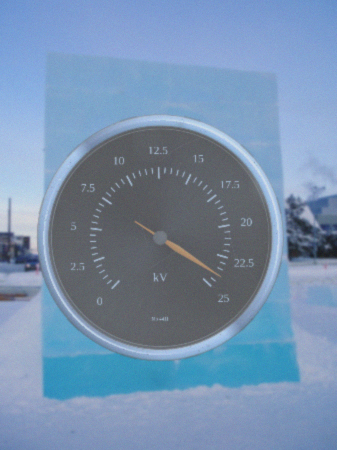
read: 24 kV
